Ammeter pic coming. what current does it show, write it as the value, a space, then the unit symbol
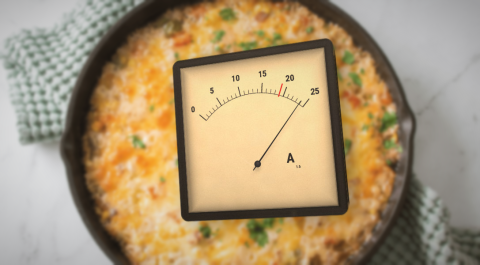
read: 24 A
